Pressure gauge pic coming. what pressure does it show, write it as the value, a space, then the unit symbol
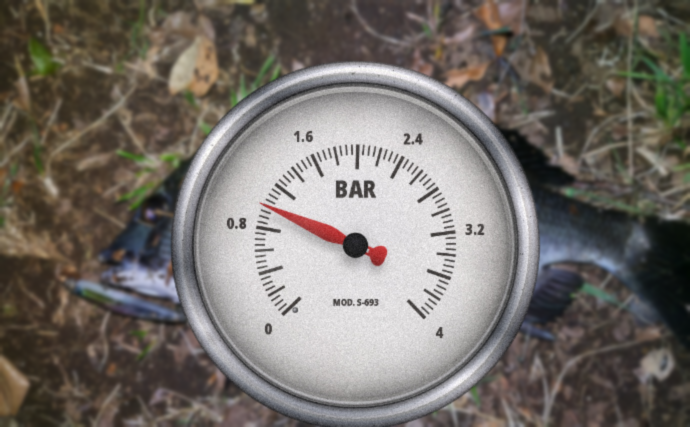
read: 1 bar
